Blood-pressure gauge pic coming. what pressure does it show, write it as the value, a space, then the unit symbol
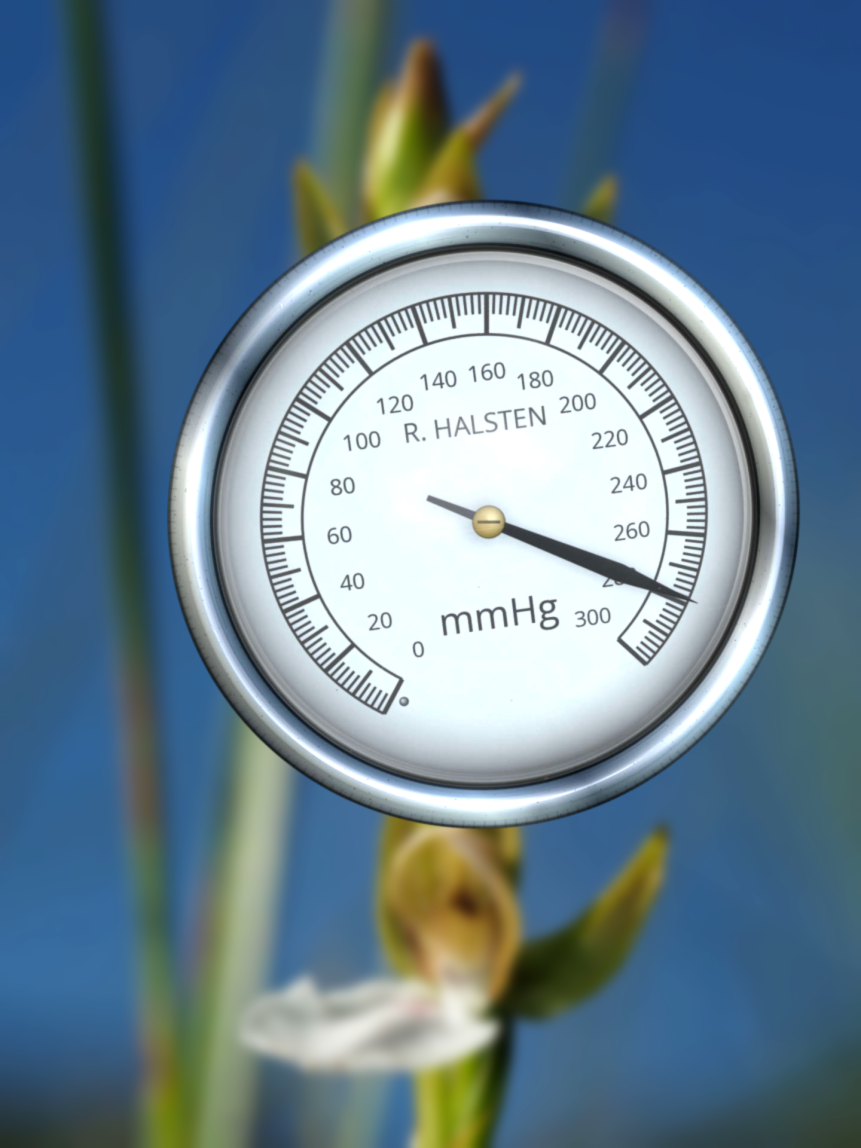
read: 278 mmHg
